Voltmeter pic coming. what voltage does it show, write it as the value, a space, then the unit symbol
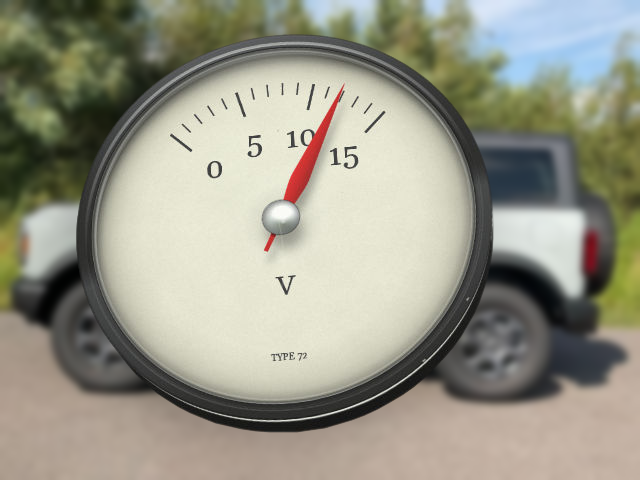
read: 12 V
